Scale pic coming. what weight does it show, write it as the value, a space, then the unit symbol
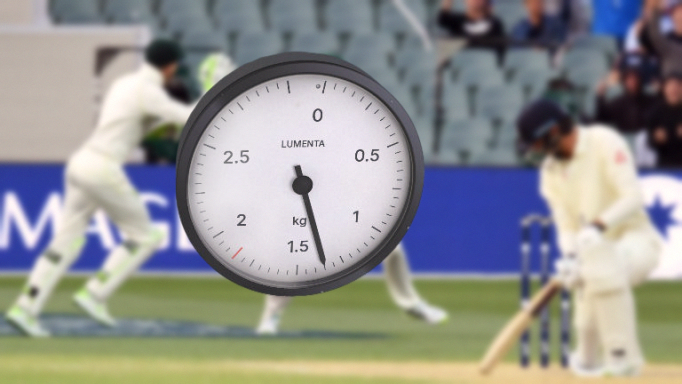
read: 1.35 kg
